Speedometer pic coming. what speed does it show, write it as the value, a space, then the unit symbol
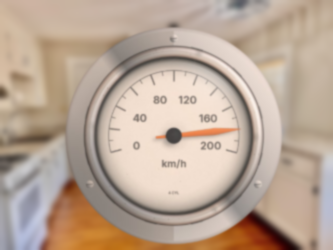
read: 180 km/h
